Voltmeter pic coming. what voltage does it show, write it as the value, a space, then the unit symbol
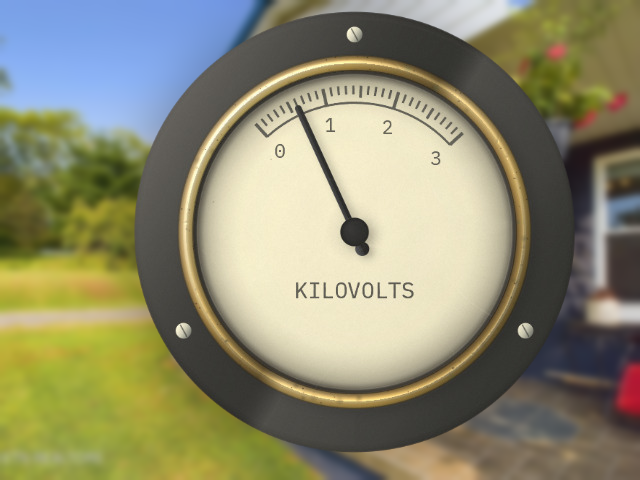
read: 0.6 kV
